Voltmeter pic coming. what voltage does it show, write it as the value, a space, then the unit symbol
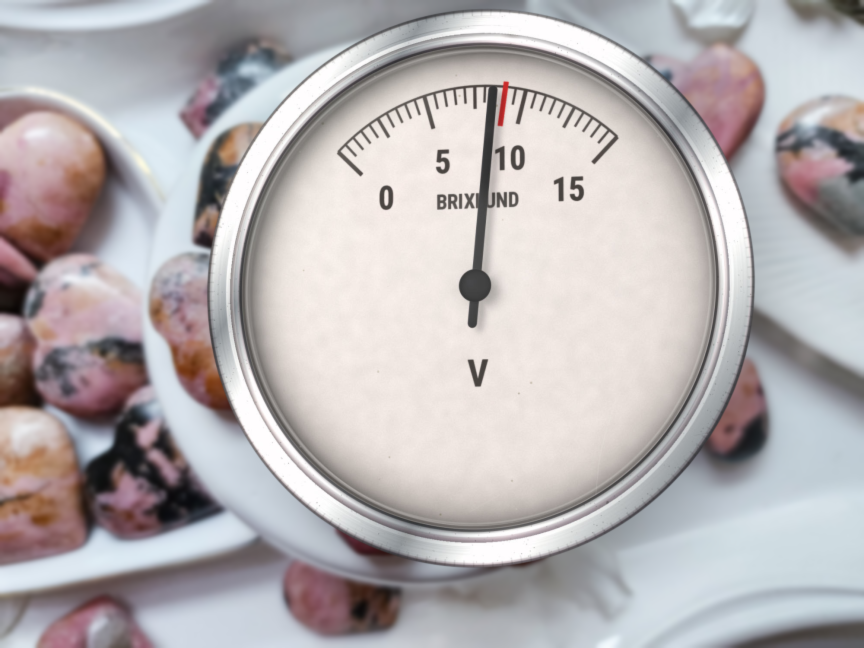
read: 8.5 V
